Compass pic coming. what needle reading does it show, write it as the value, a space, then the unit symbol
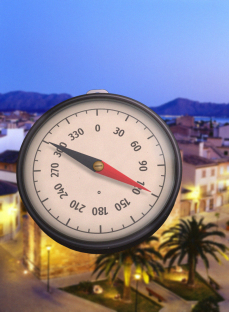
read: 120 °
